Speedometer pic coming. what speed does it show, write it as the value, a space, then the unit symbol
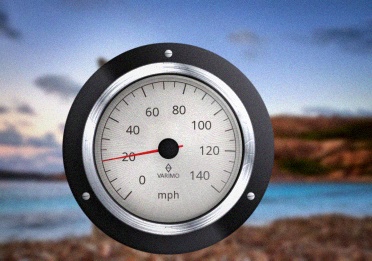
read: 20 mph
